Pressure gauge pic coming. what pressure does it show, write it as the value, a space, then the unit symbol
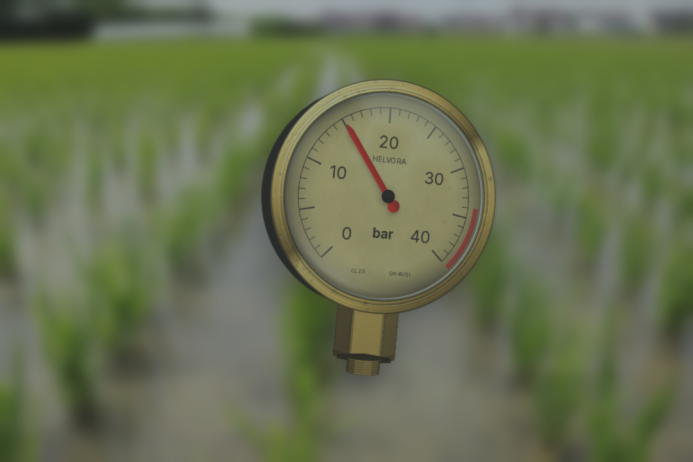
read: 15 bar
